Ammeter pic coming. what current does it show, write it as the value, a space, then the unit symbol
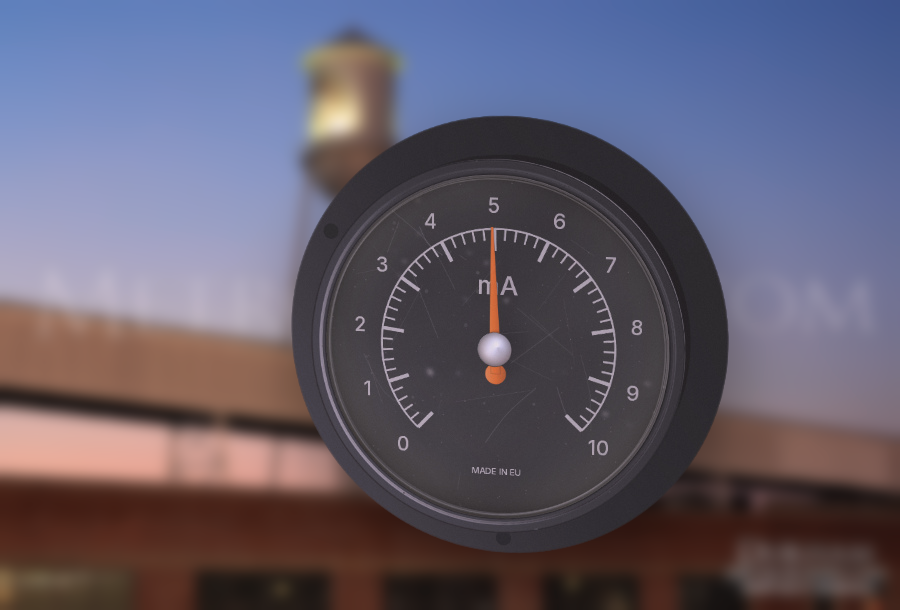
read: 5 mA
